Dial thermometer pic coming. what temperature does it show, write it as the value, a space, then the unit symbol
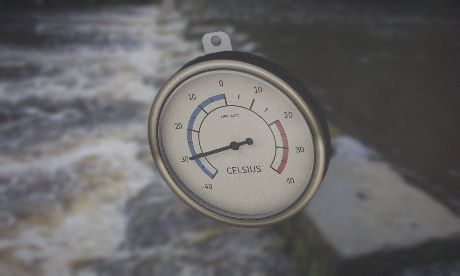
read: -30 °C
